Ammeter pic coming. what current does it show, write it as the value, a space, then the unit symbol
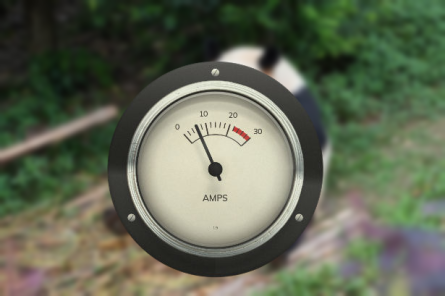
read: 6 A
